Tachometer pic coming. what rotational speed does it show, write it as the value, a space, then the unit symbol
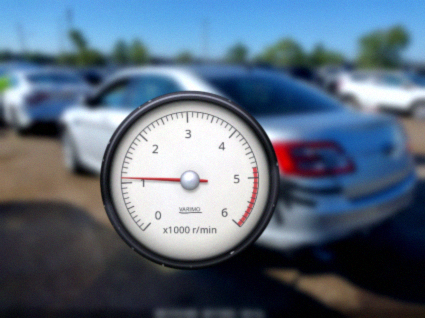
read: 1100 rpm
